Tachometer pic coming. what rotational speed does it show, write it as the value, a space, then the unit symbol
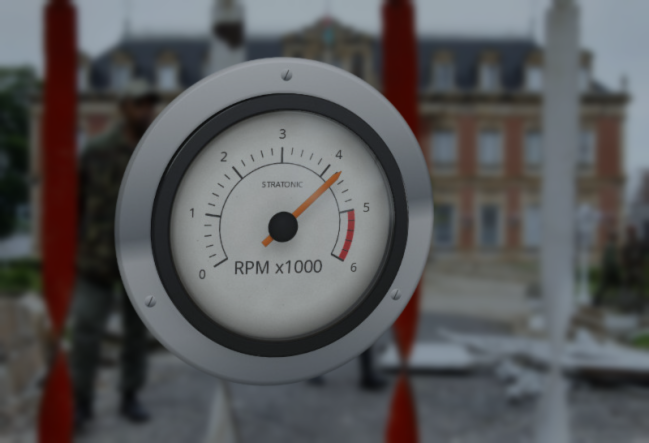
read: 4200 rpm
